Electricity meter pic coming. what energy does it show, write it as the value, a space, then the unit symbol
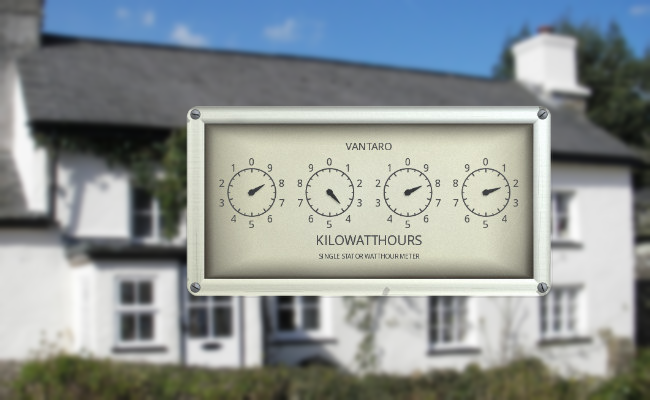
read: 8382 kWh
